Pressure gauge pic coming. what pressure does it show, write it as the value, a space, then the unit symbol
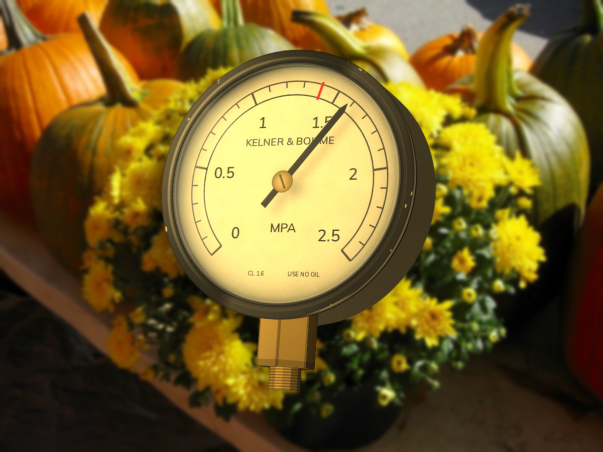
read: 1.6 MPa
